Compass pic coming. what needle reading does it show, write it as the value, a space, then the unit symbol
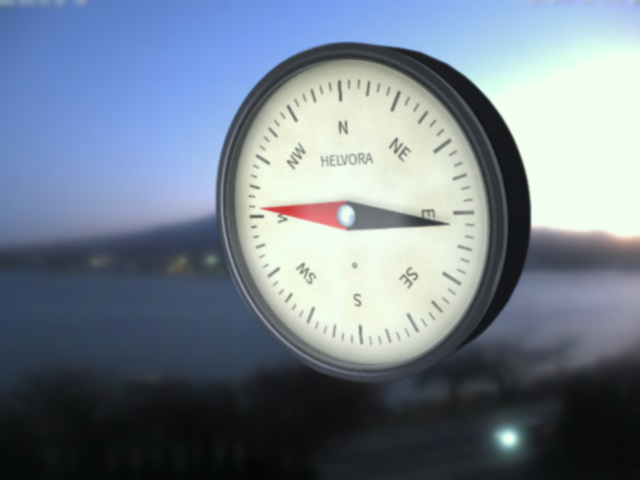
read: 275 °
